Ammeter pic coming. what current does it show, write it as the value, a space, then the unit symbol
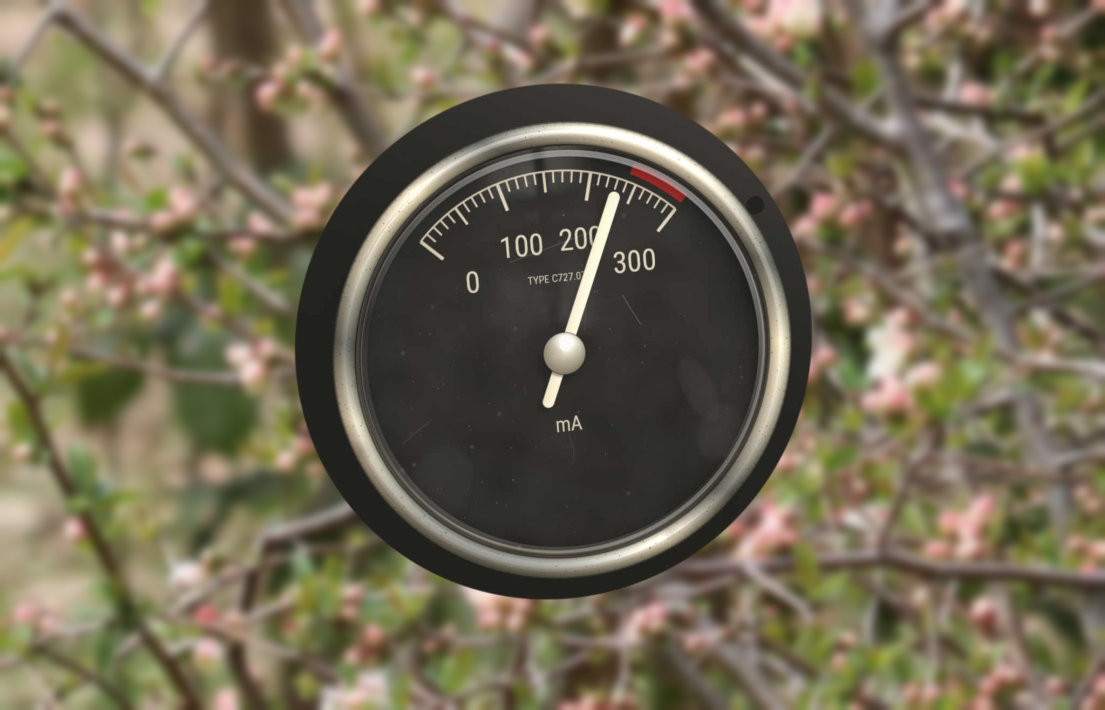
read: 230 mA
